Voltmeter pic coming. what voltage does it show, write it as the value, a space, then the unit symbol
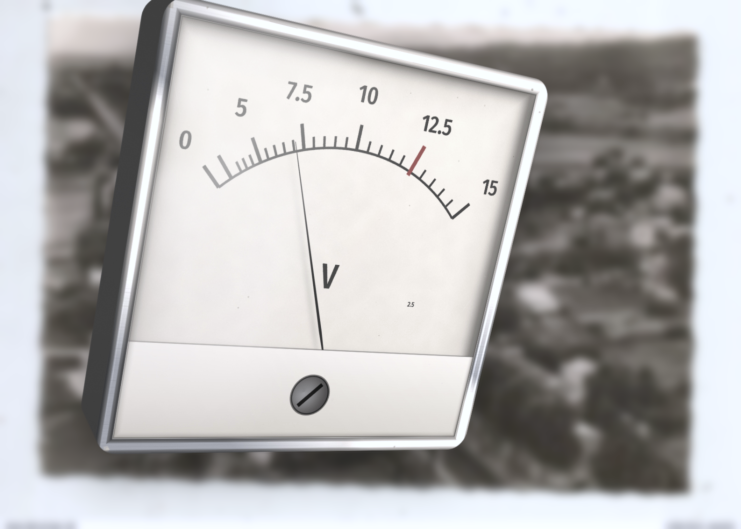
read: 7 V
